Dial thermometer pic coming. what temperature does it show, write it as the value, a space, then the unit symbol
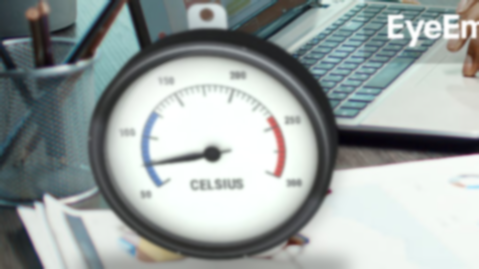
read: 75 °C
